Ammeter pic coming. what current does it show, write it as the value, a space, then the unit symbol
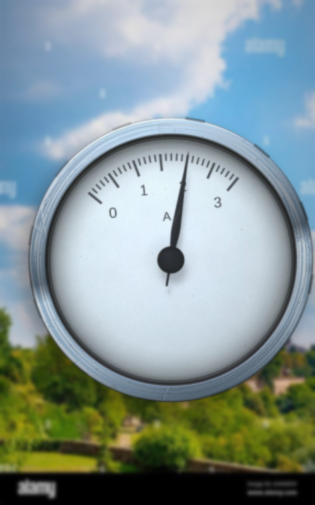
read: 2 A
